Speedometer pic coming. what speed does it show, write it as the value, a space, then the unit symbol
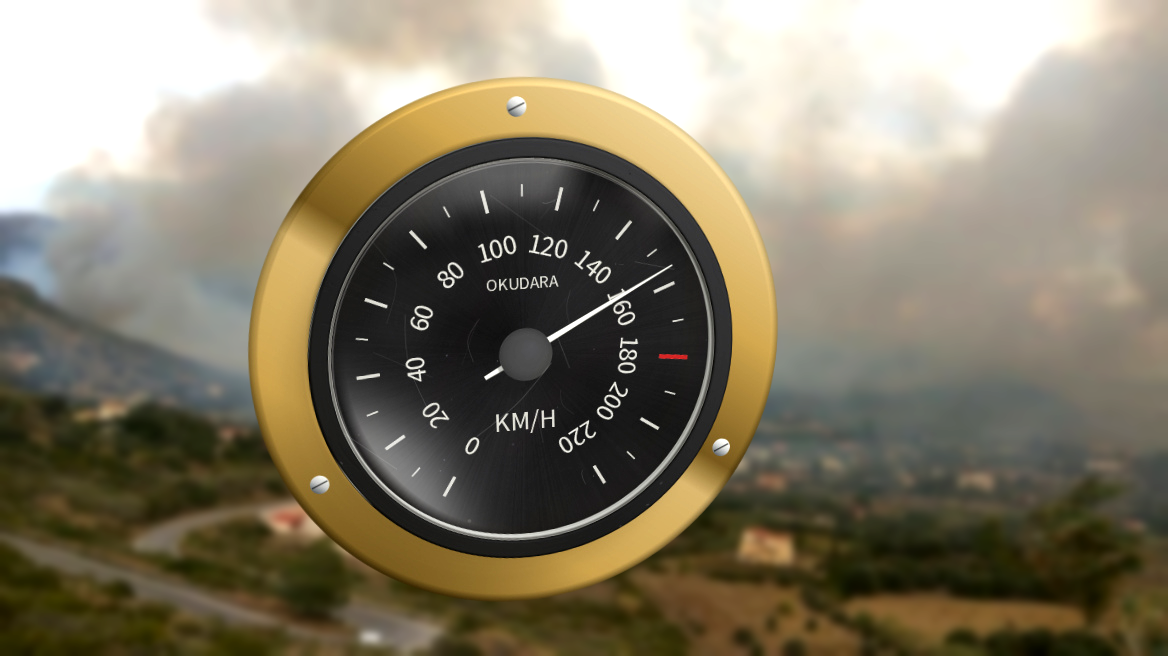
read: 155 km/h
